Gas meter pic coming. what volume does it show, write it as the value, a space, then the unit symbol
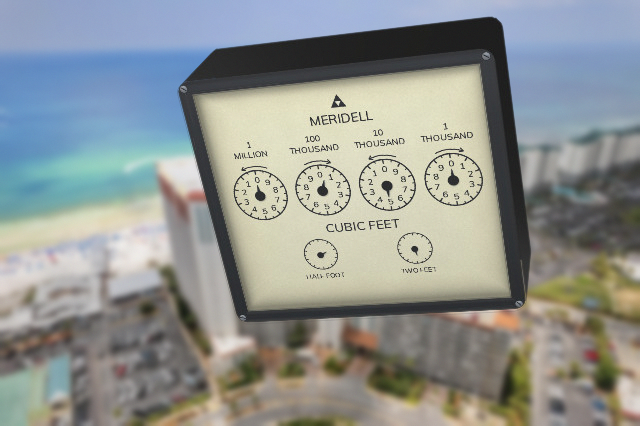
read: 5000 ft³
